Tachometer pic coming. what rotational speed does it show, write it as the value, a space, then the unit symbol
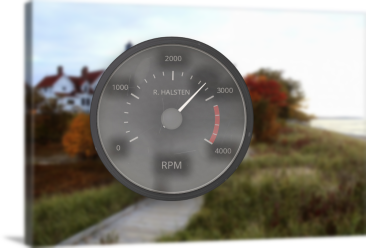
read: 2700 rpm
